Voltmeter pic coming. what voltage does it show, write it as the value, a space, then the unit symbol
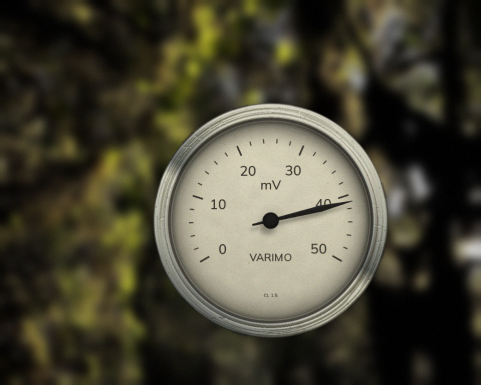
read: 41 mV
